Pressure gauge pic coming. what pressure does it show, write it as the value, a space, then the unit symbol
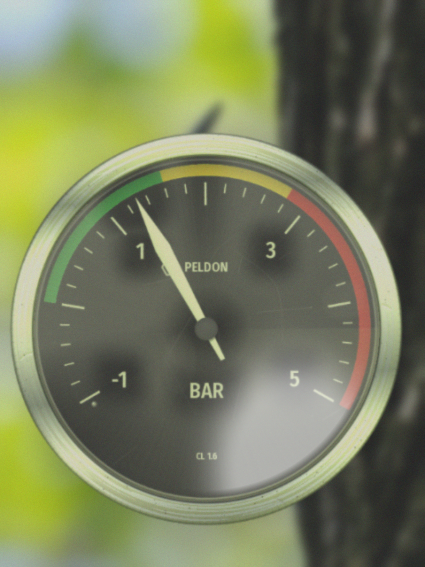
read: 1.3 bar
